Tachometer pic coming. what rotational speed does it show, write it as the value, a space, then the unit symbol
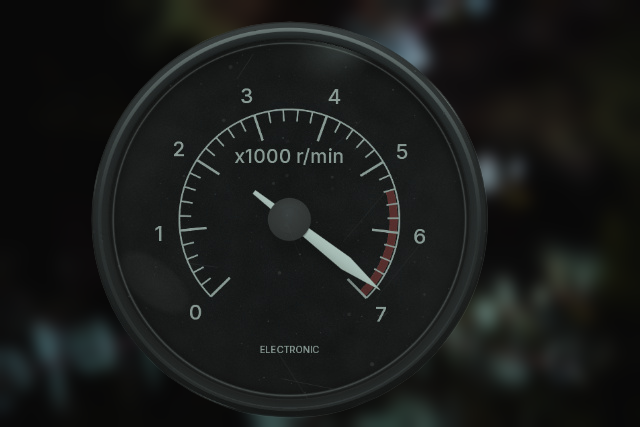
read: 6800 rpm
